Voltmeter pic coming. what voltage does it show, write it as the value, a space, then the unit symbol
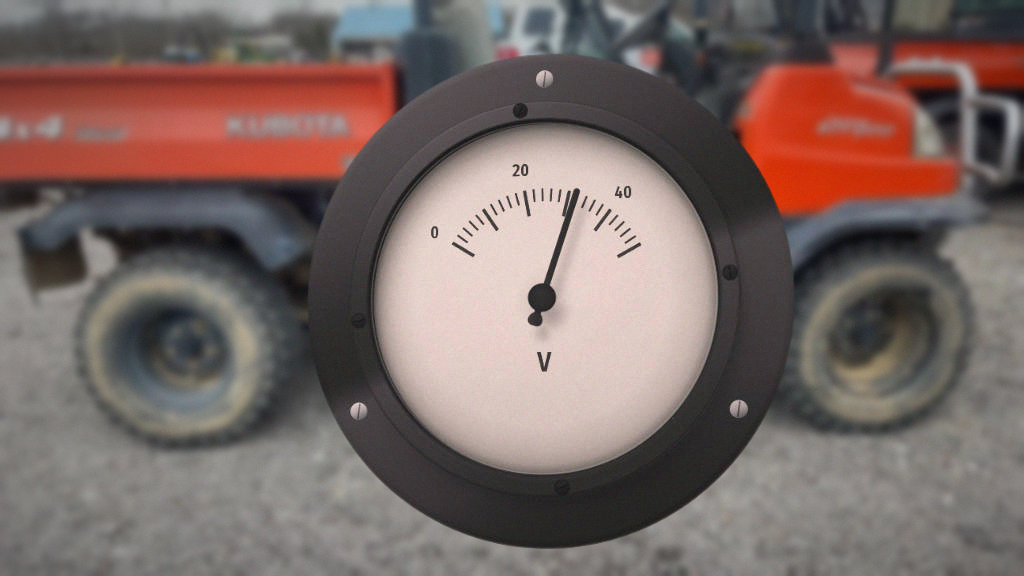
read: 32 V
